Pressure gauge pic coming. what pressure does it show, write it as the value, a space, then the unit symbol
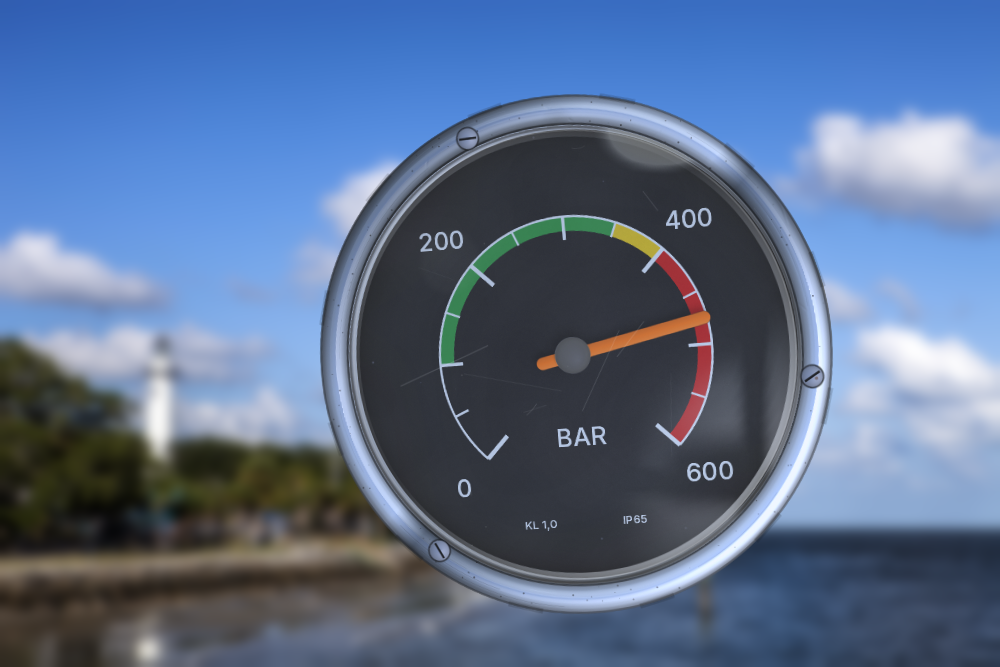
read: 475 bar
